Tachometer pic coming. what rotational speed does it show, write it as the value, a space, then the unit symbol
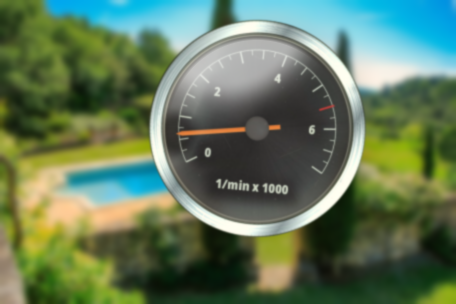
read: 625 rpm
